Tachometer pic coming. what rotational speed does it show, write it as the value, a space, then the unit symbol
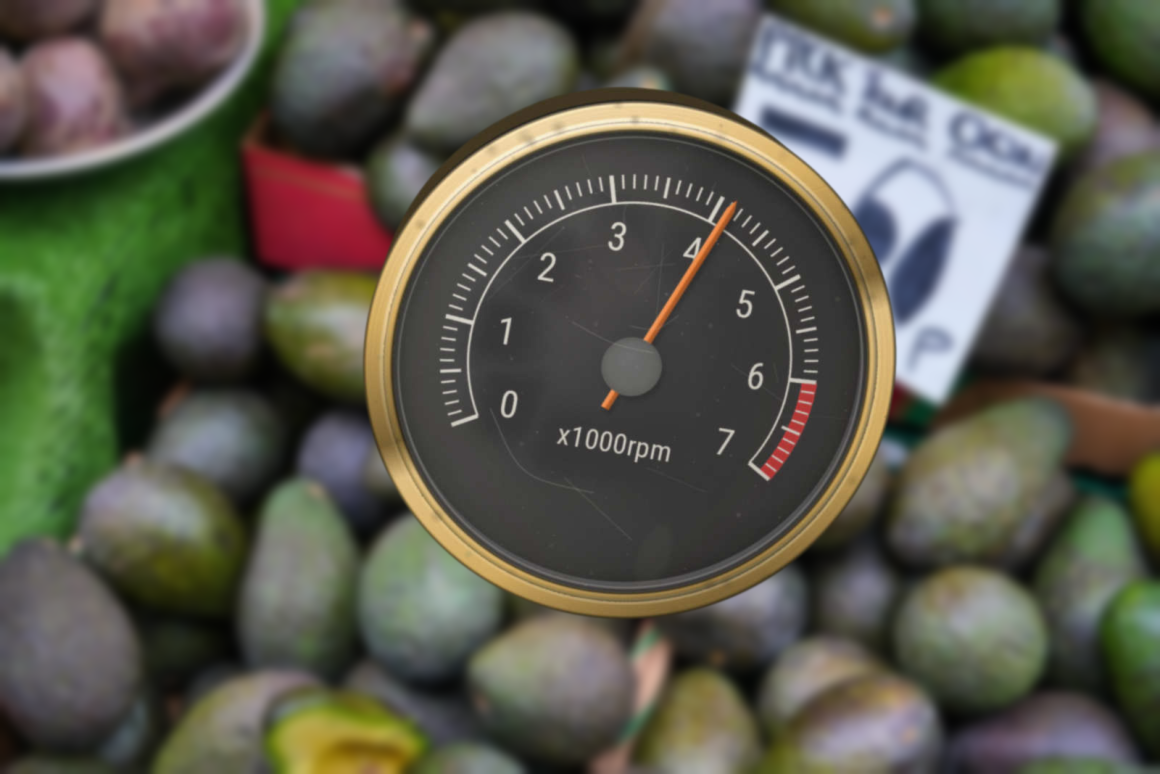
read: 4100 rpm
